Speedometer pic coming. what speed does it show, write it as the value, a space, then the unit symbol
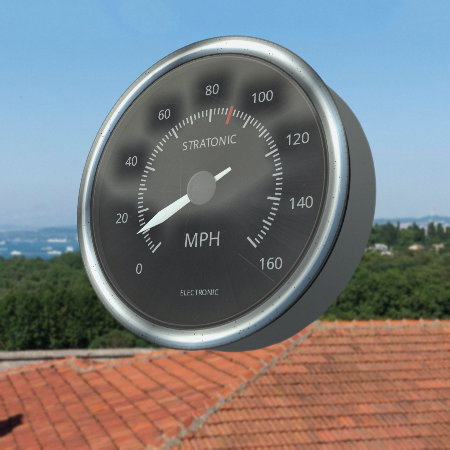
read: 10 mph
